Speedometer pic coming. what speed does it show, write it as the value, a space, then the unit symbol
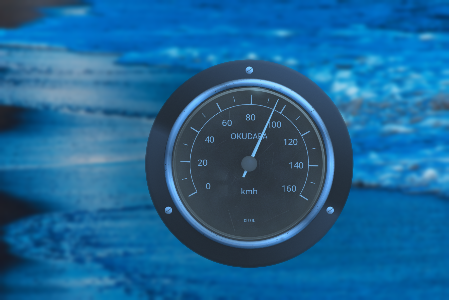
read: 95 km/h
